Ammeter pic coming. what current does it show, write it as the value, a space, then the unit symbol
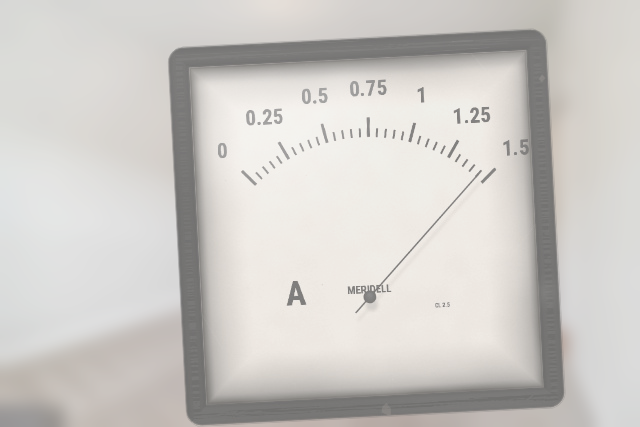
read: 1.45 A
